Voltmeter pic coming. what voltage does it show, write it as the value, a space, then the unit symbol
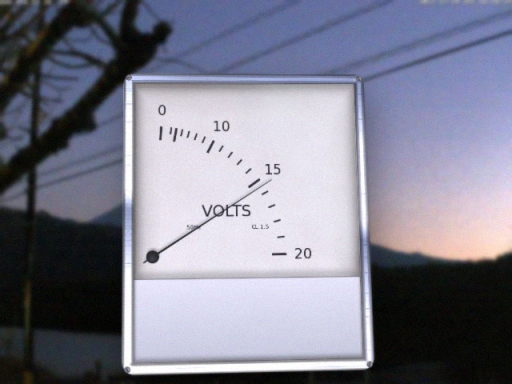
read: 15.5 V
